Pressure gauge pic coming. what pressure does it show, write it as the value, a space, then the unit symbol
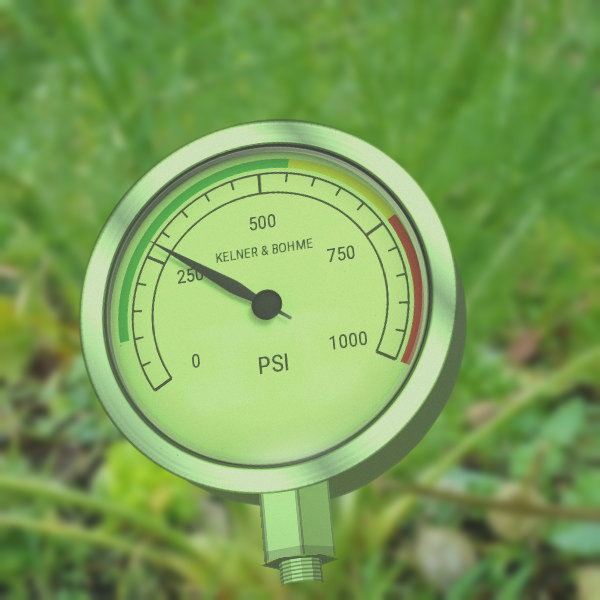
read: 275 psi
